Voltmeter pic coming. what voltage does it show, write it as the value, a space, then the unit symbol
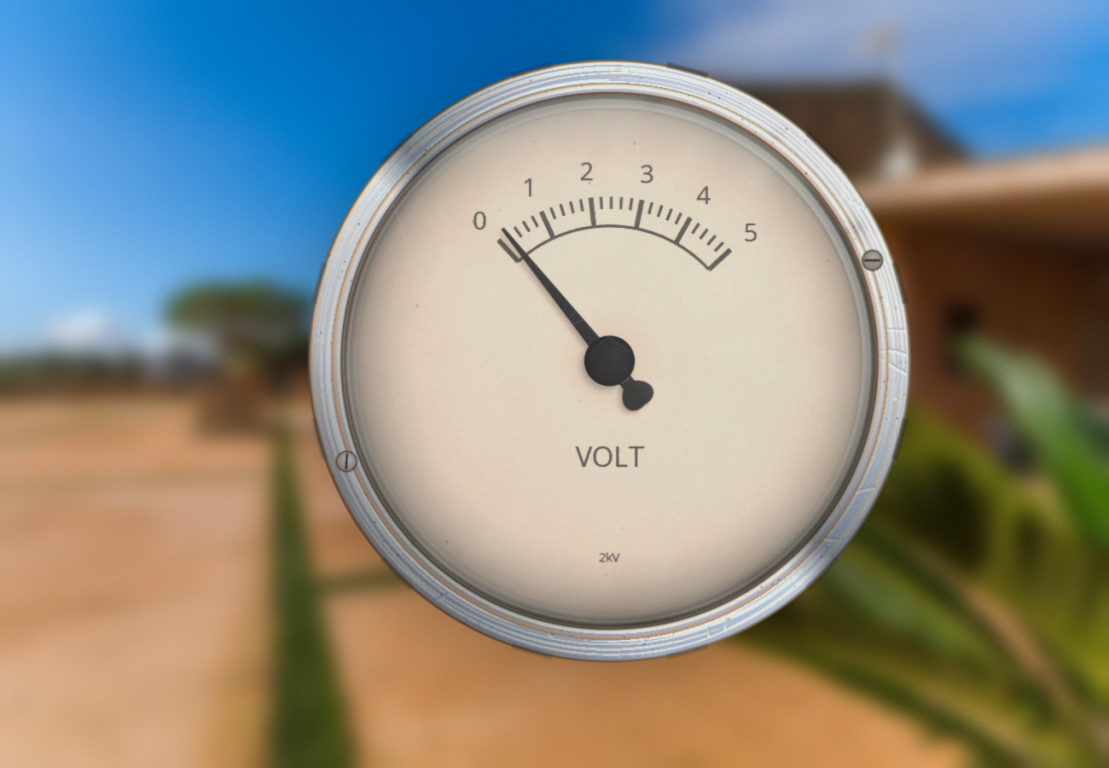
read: 0.2 V
